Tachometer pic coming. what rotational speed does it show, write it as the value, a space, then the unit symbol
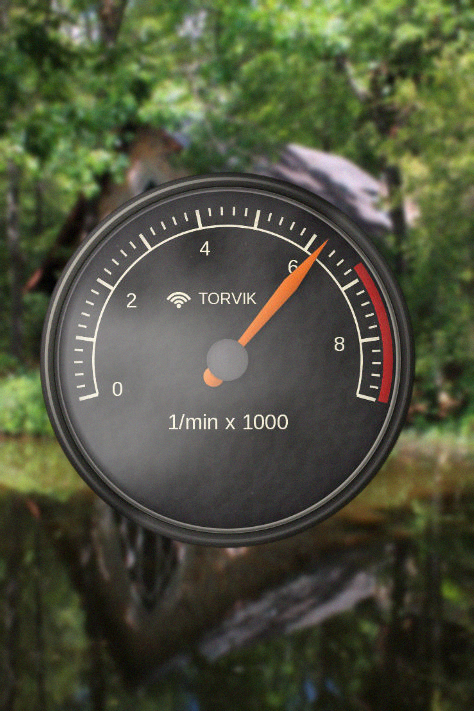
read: 6200 rpm
